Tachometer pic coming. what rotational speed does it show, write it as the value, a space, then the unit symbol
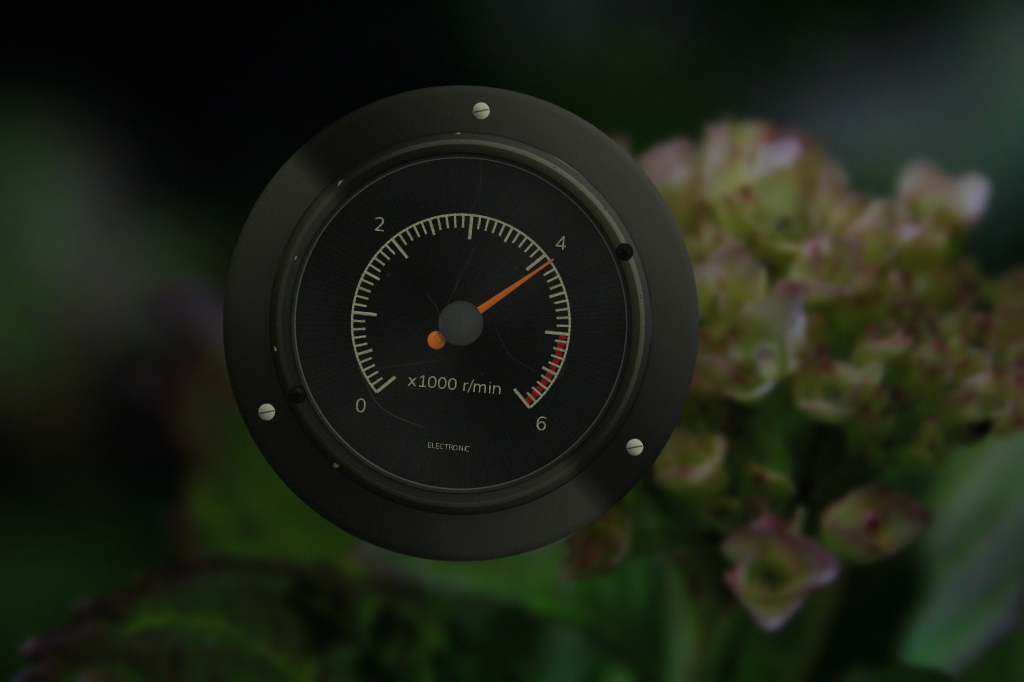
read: 4100 rpm
